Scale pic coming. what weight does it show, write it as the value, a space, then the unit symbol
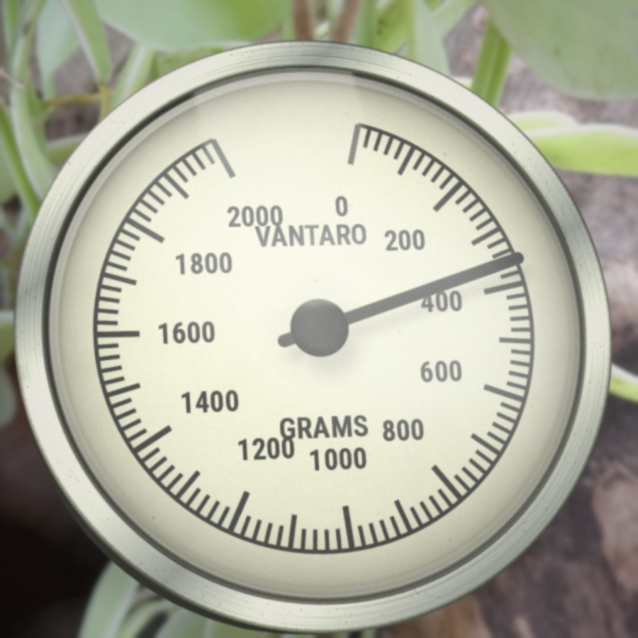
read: 360 g
